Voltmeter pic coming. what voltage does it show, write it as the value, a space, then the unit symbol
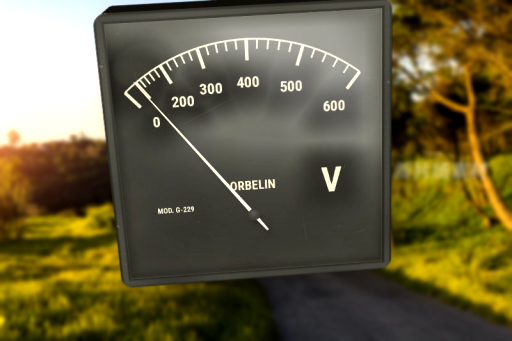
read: 100 V
